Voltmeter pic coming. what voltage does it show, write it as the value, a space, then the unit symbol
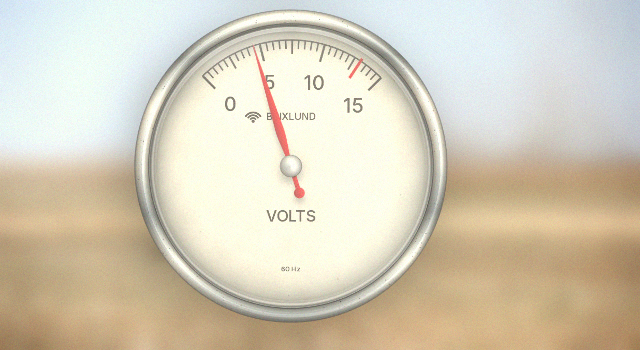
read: 4.5 V
